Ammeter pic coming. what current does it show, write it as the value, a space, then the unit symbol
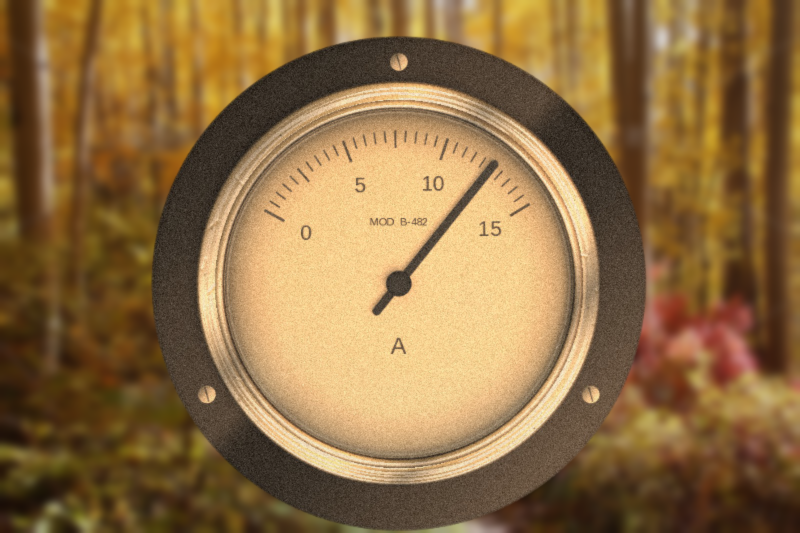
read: 12.5 A
